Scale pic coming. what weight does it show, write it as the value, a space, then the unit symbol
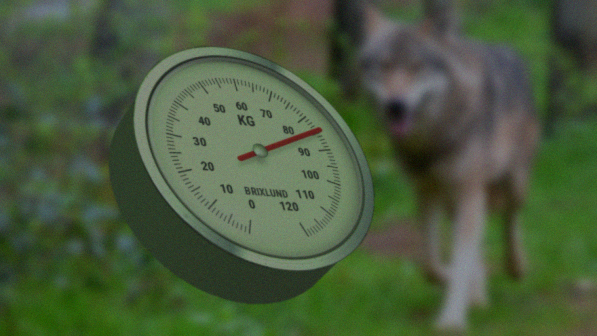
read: 85 kg
